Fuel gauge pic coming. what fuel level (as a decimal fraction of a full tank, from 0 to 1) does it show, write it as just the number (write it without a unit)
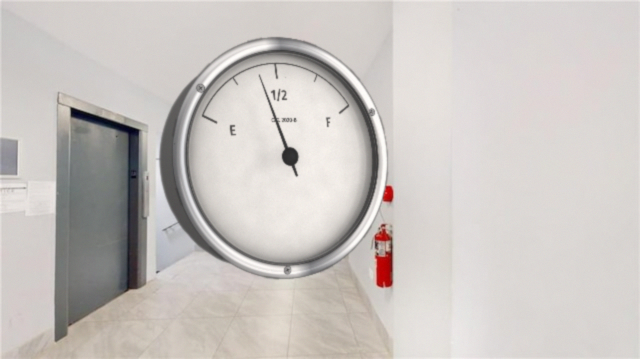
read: 0.375
